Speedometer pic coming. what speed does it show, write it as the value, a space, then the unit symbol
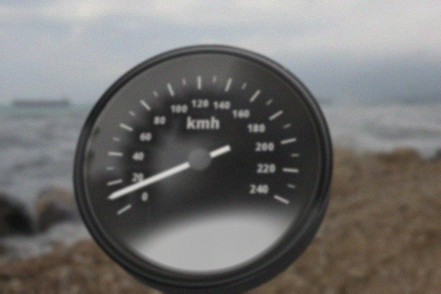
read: 10 km/h
